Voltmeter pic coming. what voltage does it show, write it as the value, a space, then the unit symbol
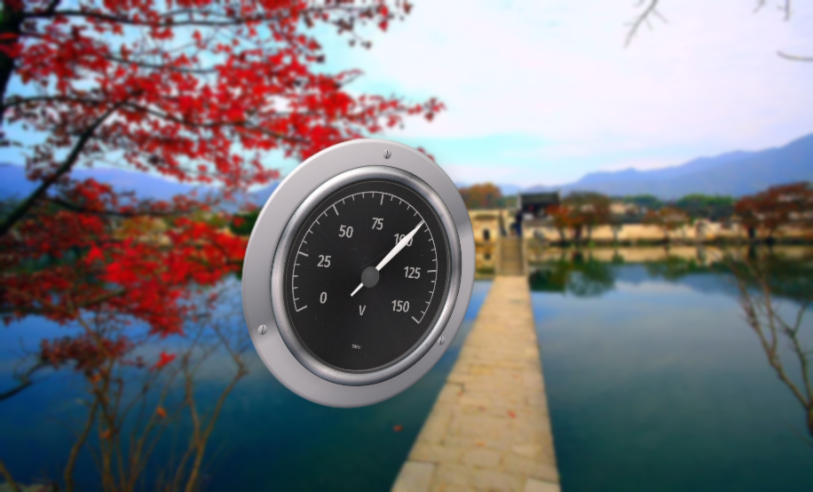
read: 100 V
